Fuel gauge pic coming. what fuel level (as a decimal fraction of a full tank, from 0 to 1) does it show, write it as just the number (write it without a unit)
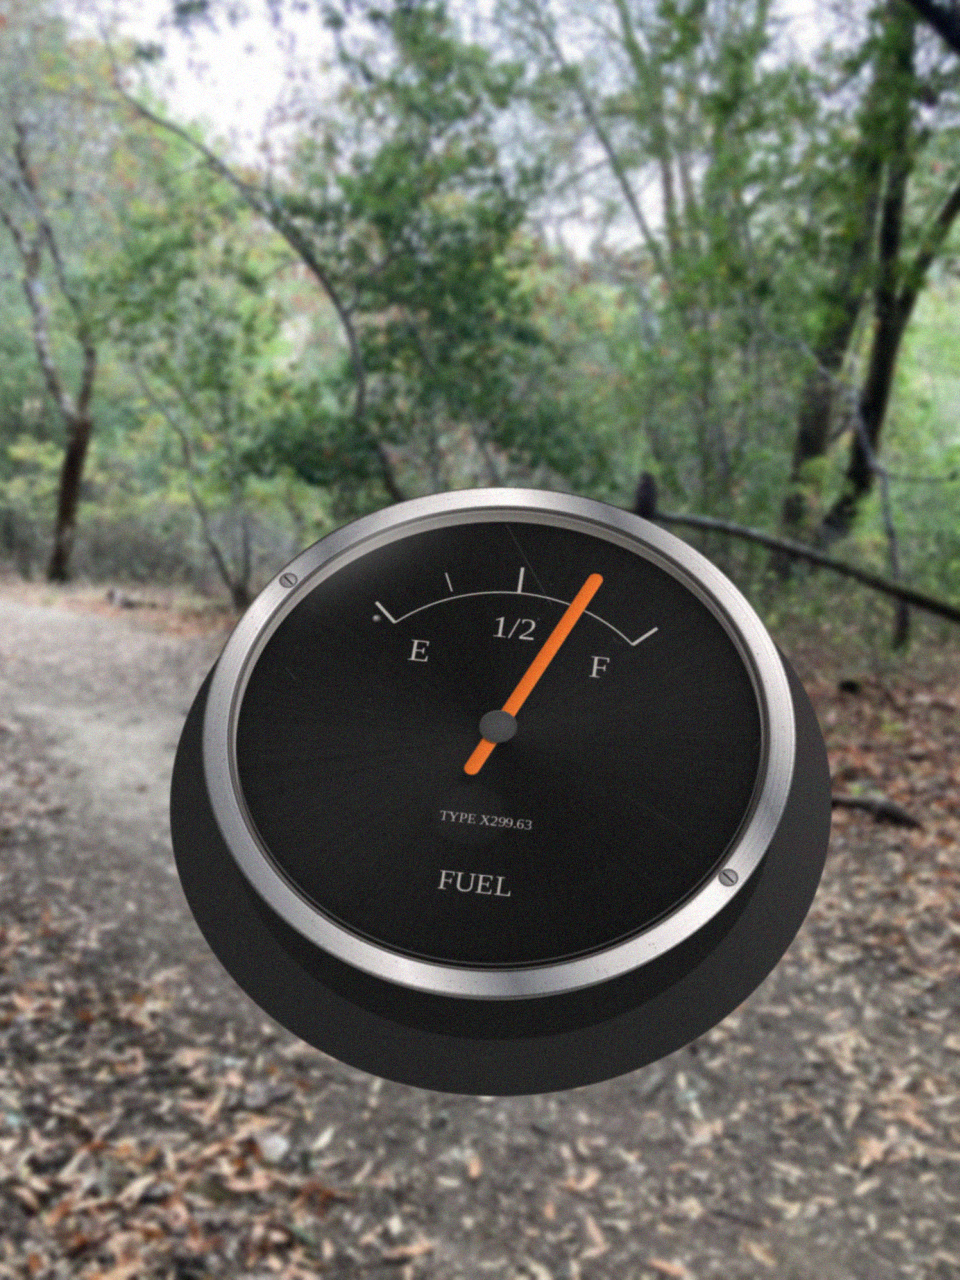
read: 0.75
